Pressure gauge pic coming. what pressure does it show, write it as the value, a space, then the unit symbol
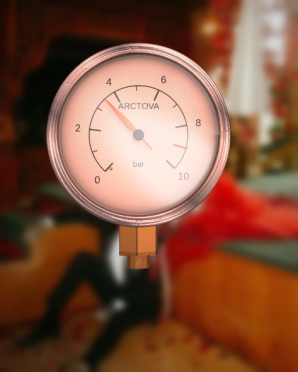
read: 3.5 bar
